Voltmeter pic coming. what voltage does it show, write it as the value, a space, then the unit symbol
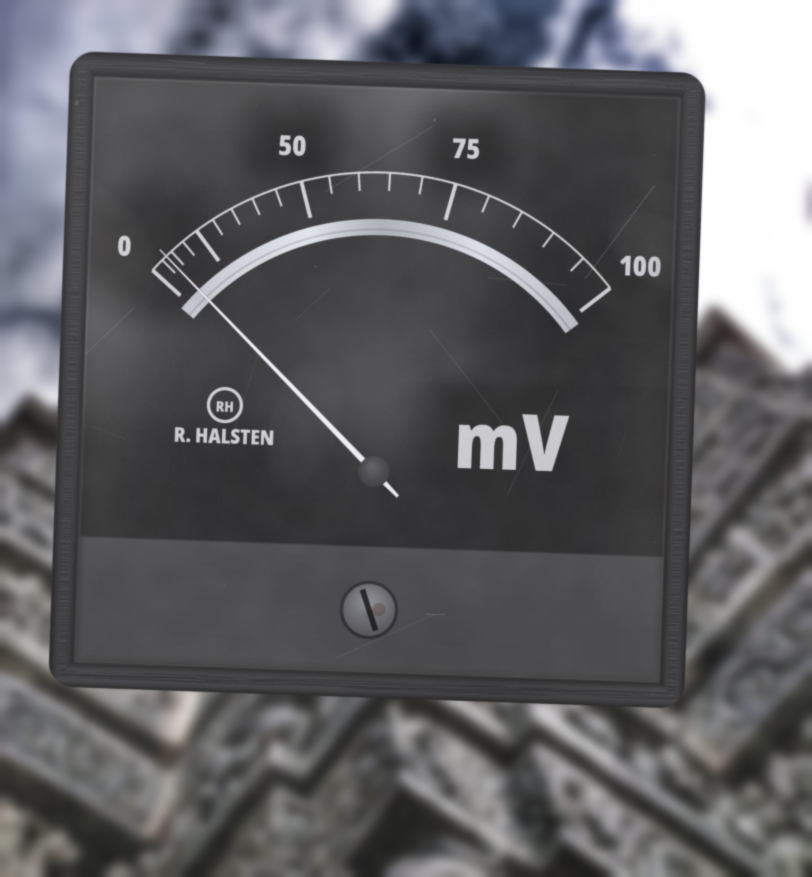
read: 12.5 mV
